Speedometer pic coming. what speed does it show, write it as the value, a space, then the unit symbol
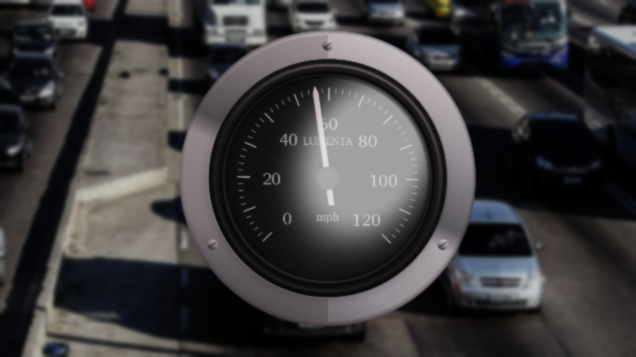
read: 56 mph
